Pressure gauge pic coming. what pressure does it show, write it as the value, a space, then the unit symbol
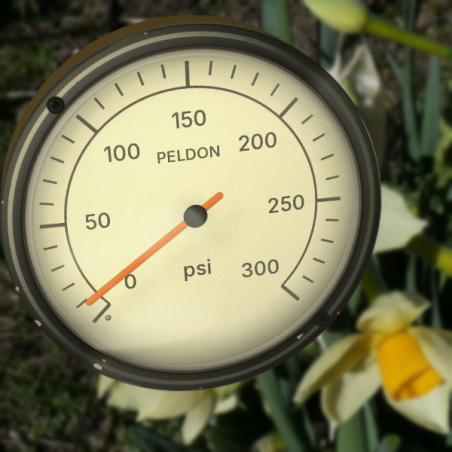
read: 10 psi
